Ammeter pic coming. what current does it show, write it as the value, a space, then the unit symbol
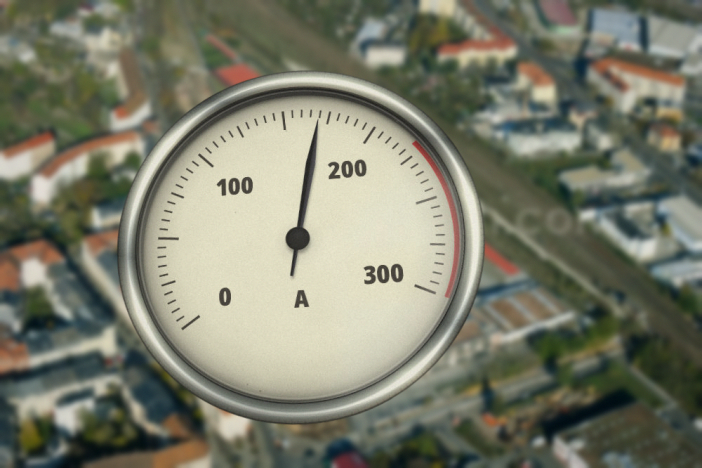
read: 170 A
